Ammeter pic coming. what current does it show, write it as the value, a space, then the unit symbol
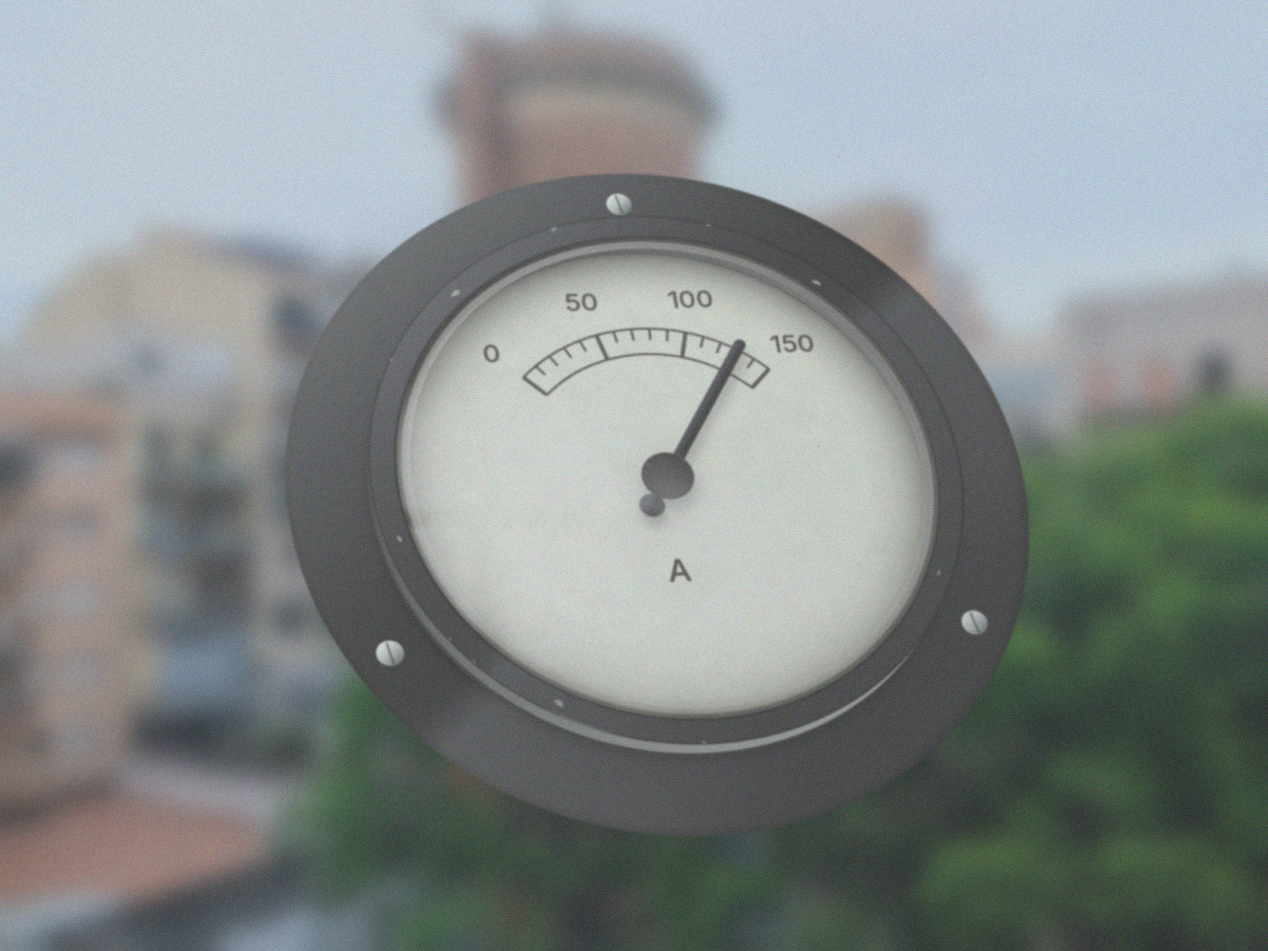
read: 130 A
